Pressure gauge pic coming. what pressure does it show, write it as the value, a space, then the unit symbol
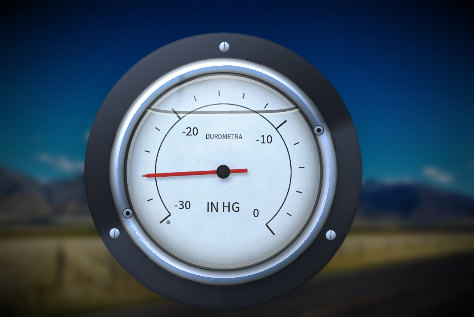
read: -26 inHg
